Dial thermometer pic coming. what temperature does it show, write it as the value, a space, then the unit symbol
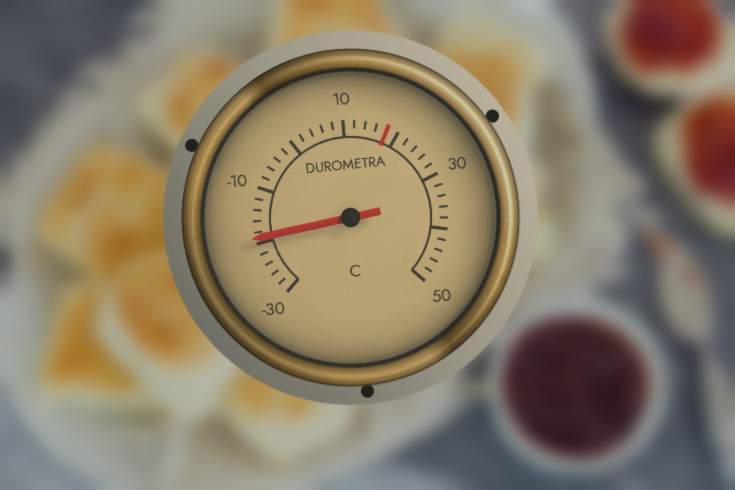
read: -19 °C
